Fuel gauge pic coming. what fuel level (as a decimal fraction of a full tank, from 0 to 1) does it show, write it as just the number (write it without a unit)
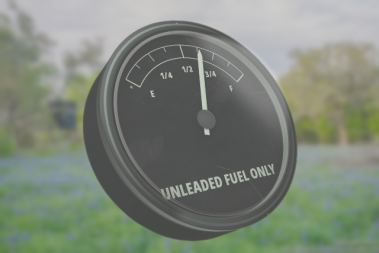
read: 0.625
